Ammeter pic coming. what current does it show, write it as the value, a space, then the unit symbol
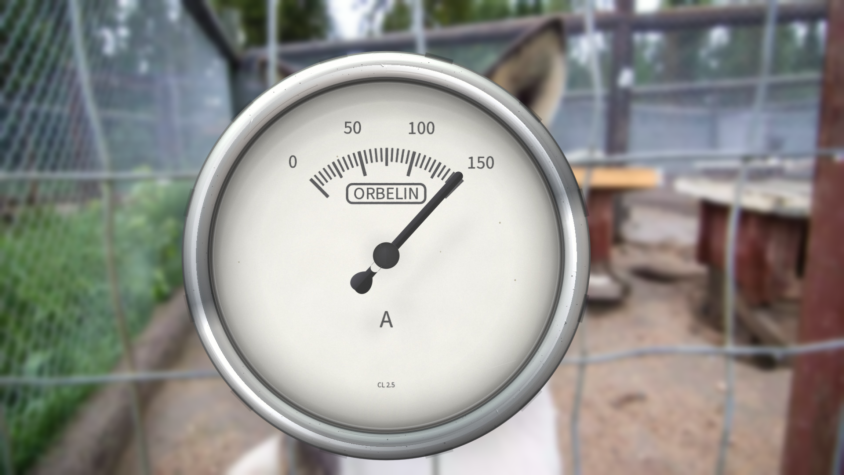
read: 145 A
